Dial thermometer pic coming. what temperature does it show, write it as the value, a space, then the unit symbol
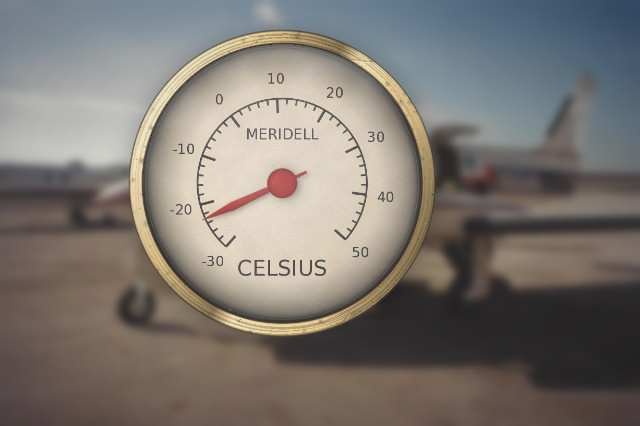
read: -23 °C
